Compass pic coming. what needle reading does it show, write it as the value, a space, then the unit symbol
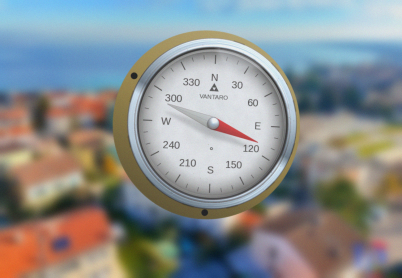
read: 110 °
